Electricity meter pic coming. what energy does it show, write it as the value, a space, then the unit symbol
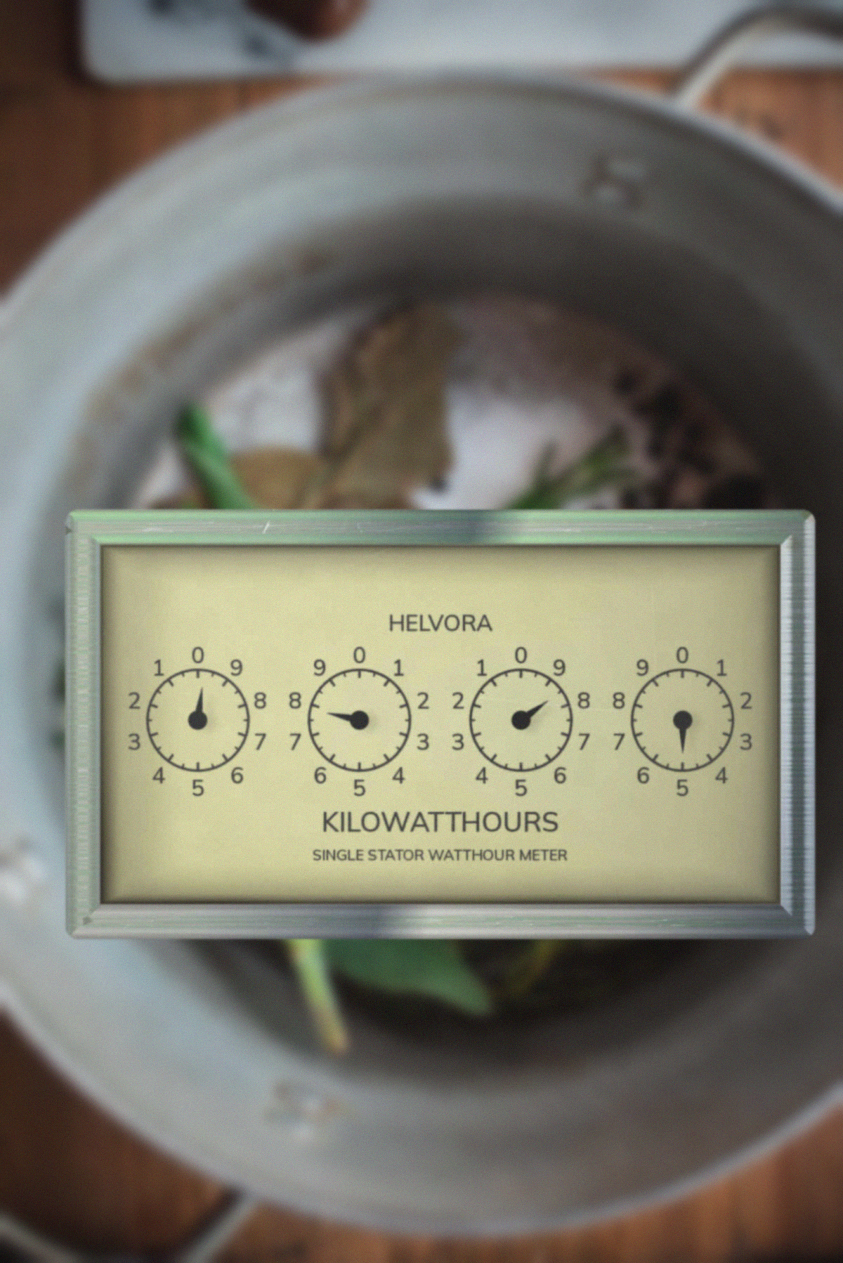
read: 9785 kWh
